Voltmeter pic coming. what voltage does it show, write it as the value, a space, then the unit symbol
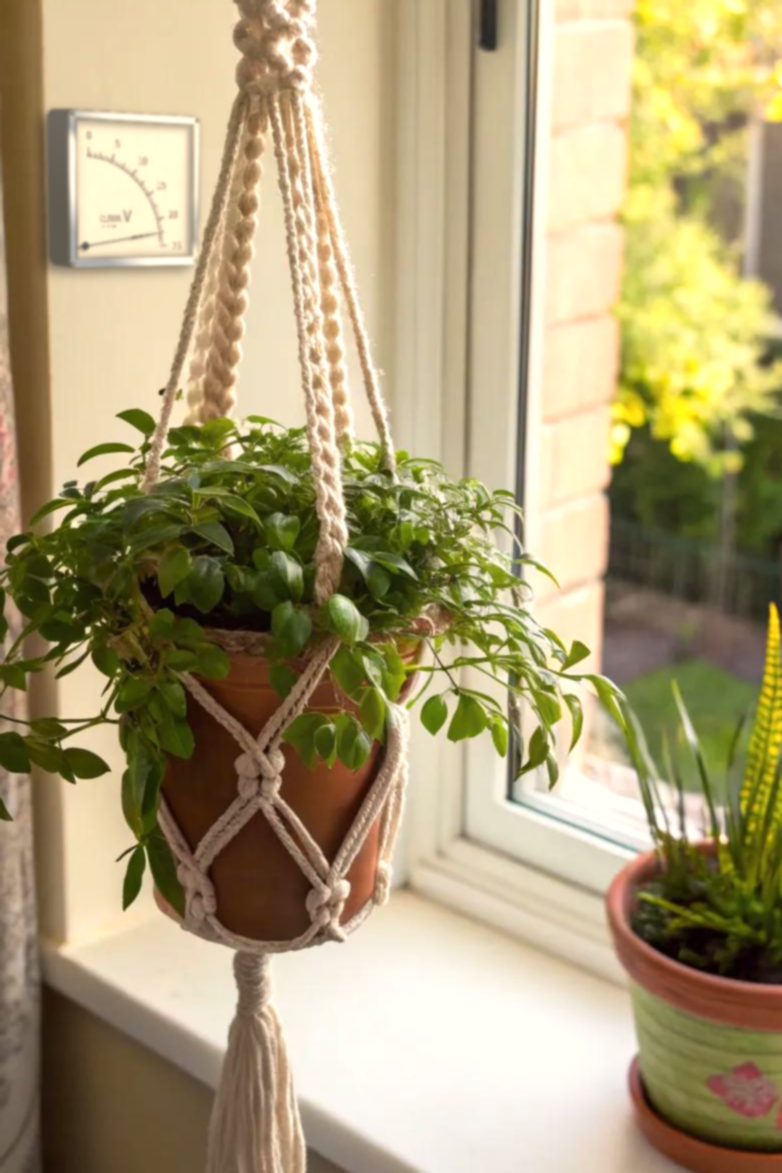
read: 22.5 V
